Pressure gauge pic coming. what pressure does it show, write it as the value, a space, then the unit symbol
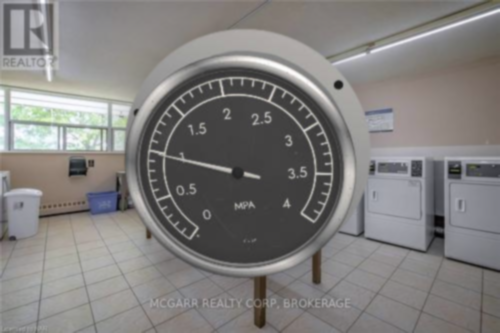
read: 1 MPa
